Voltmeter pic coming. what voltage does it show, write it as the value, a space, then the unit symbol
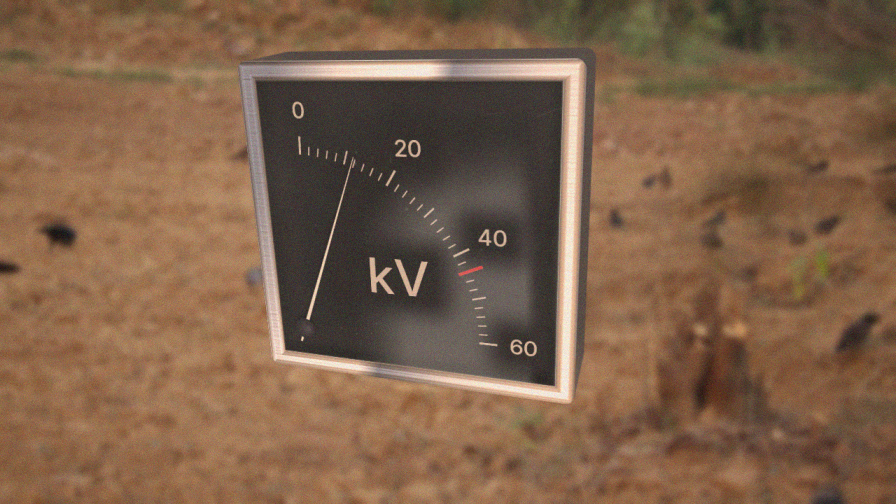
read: 12 kV
